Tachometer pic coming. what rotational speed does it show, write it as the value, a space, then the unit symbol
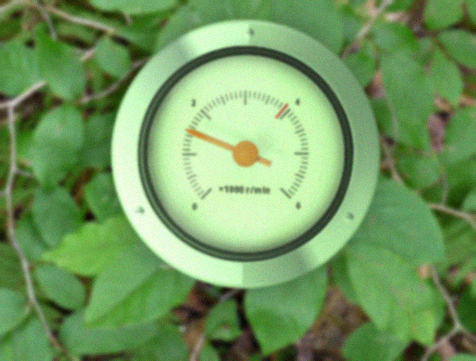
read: 1500 rpm
